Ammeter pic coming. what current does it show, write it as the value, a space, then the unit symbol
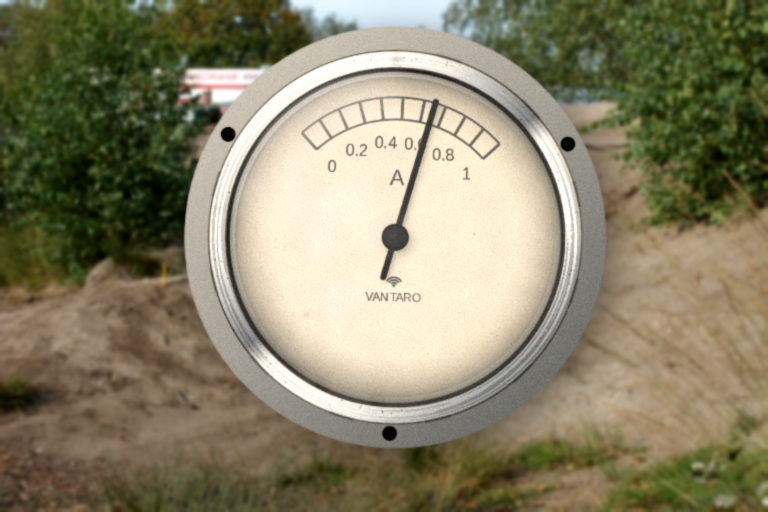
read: 0.65 A
